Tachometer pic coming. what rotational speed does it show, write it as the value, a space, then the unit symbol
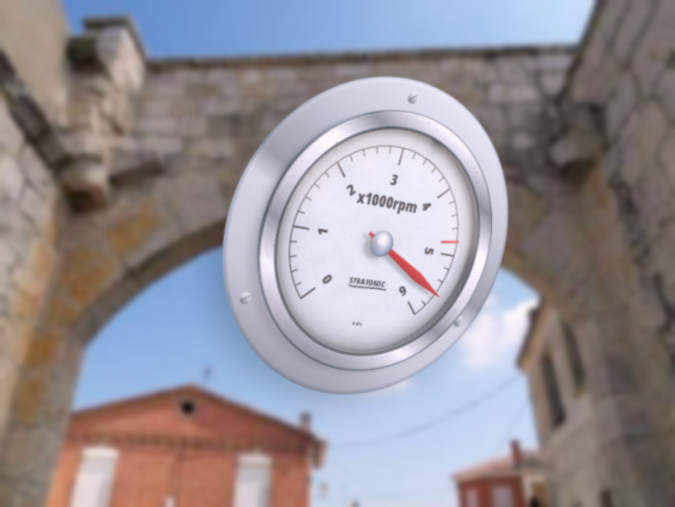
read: 5600 rpm
